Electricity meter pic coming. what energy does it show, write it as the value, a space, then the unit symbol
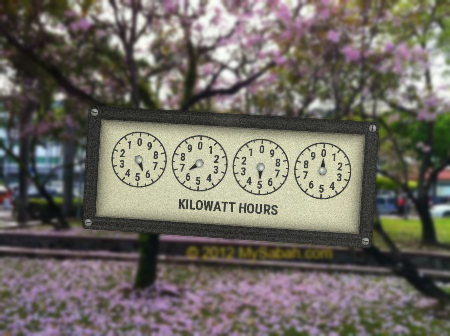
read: 5650 kWh
